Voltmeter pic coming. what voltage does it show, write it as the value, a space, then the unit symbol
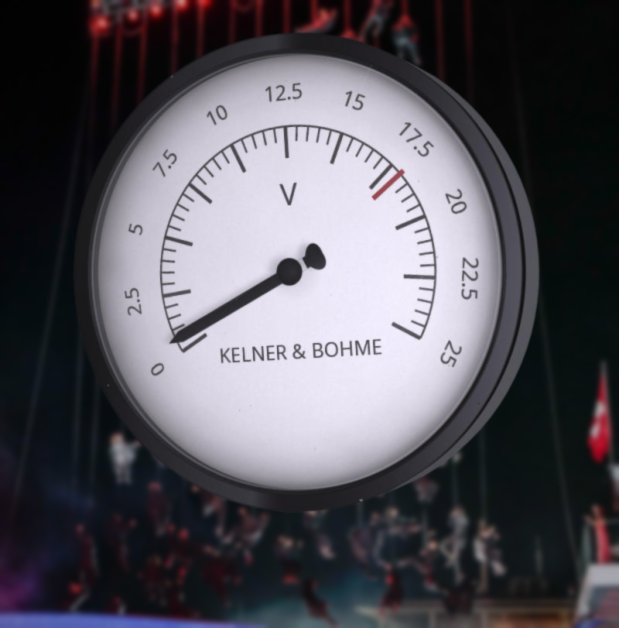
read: 0.5 V
